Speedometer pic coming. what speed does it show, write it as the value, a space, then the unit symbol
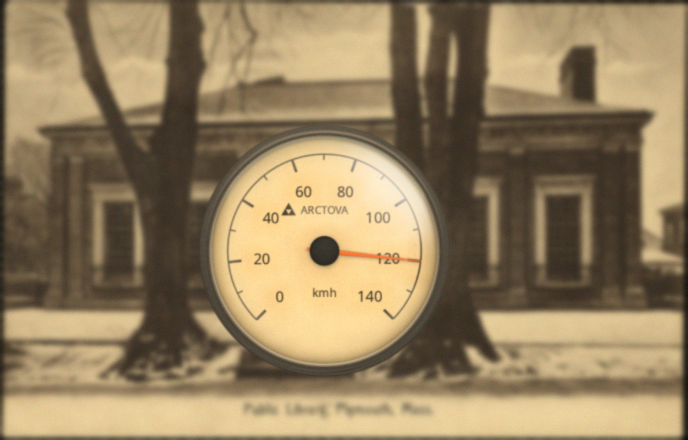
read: 120 km/h
